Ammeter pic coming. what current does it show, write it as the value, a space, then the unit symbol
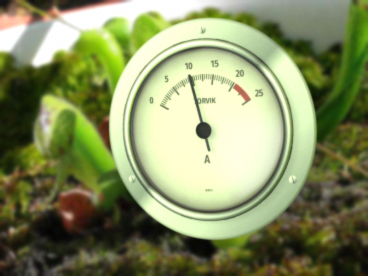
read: 10 A
